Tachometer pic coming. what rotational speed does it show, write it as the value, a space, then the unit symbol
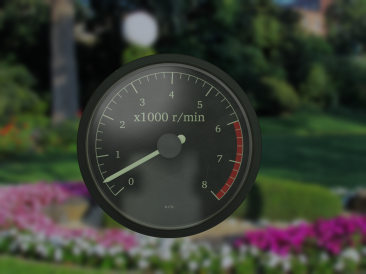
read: 400 rpm
